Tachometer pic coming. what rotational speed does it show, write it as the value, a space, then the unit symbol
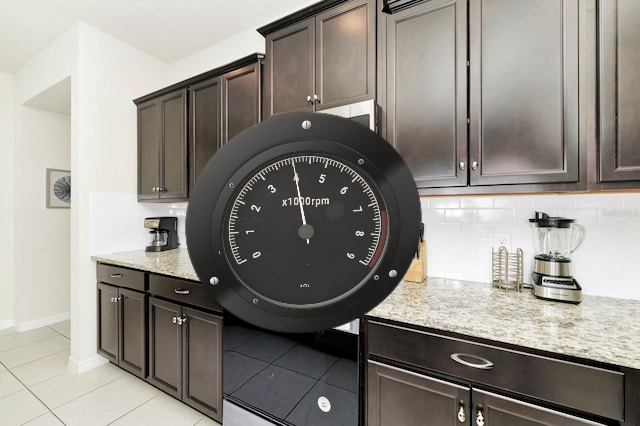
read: 4000 rpm
